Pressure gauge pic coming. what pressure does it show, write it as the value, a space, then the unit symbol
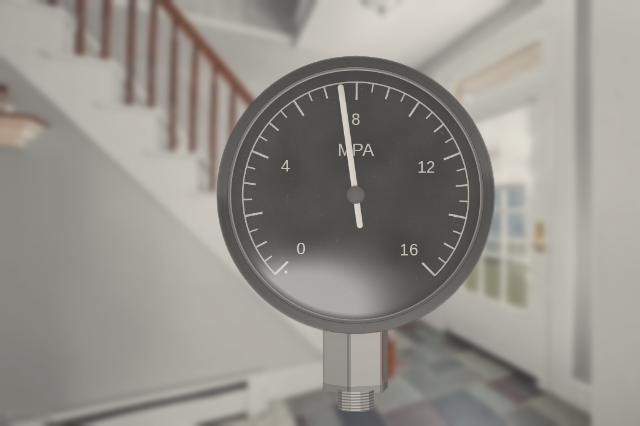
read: 7.5 MPa
